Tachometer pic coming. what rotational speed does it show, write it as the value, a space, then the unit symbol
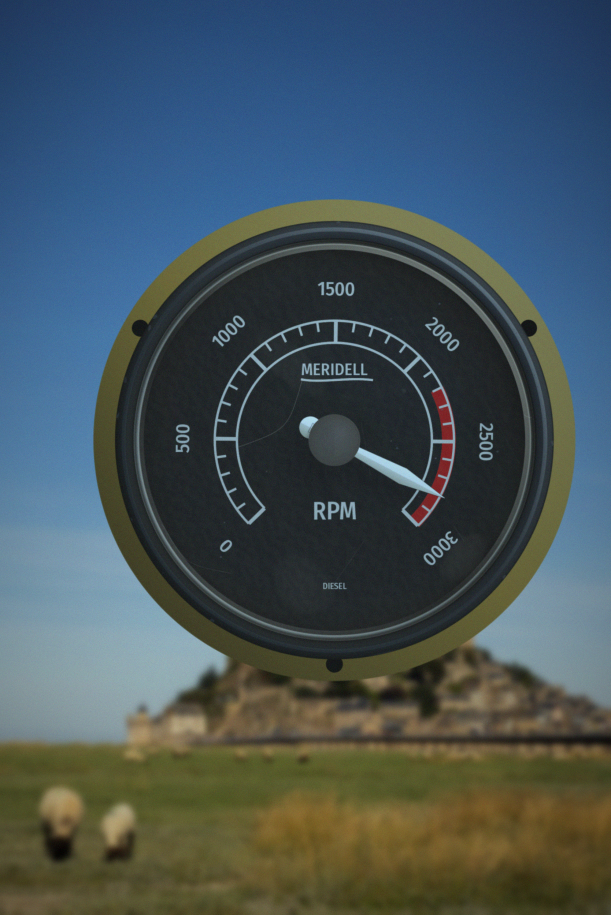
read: 2800 rpm
